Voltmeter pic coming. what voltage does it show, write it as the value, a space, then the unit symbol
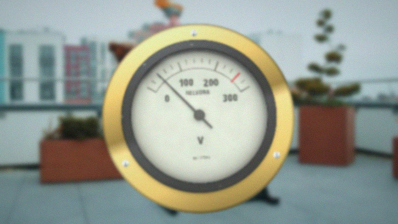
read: 40 V
